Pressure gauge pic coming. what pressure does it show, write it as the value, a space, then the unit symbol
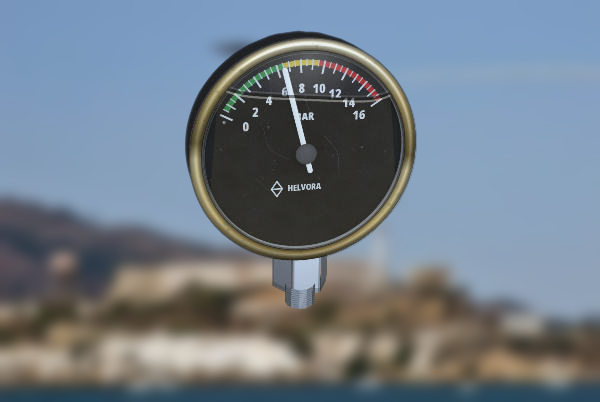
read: 6.5 bar
